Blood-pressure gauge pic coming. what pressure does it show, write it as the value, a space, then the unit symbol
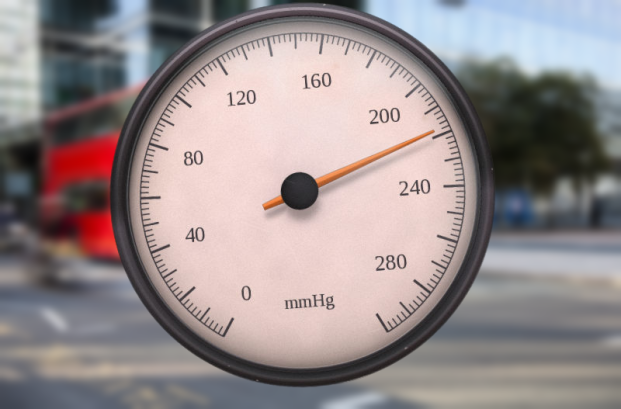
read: 218 mmHg
